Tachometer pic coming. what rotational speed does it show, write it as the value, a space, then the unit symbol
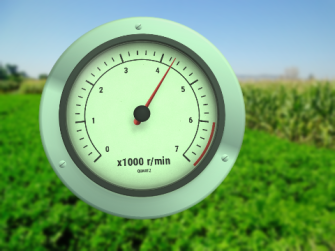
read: 4300 rpm
